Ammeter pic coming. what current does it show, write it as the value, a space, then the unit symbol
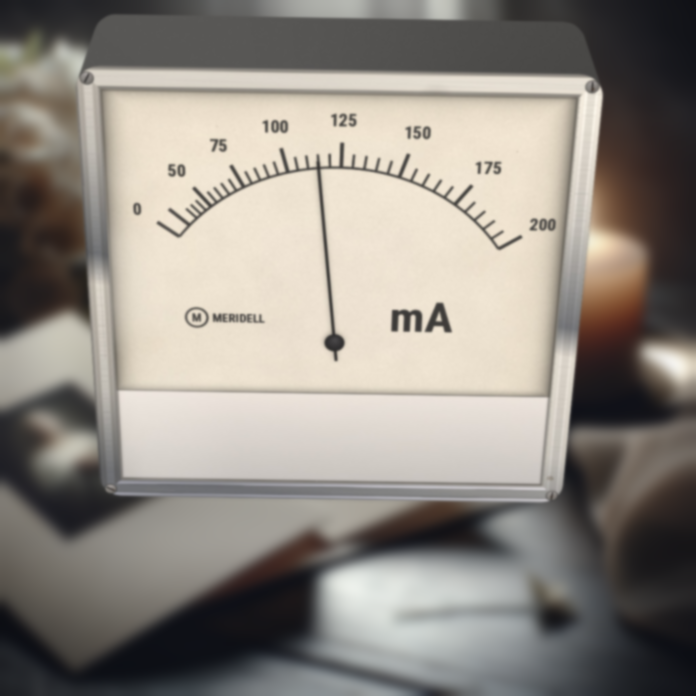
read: 115 mA
